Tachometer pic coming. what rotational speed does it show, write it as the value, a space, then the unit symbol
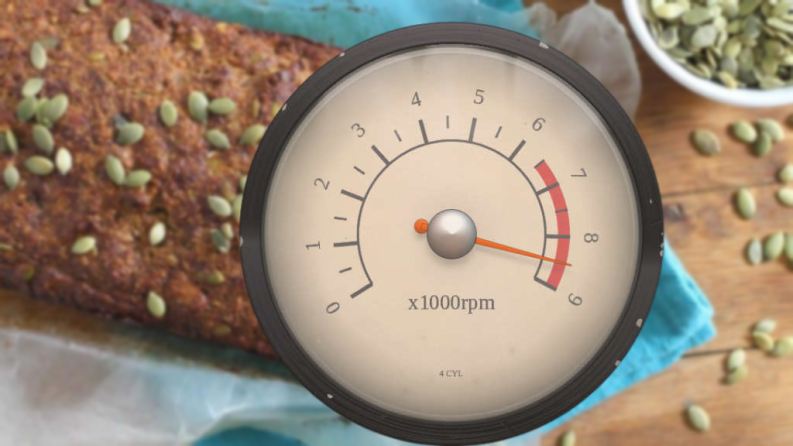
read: 8500 rpm
